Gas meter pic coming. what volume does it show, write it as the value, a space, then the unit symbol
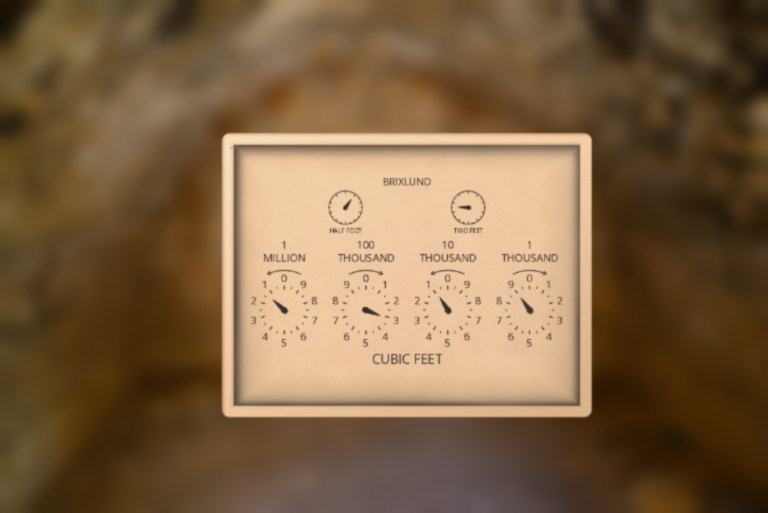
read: 130900 ft³
